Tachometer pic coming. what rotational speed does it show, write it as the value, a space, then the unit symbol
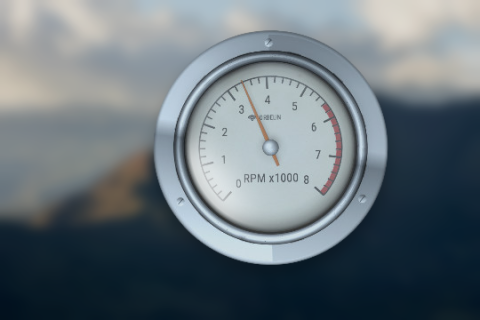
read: 3400 rpm
